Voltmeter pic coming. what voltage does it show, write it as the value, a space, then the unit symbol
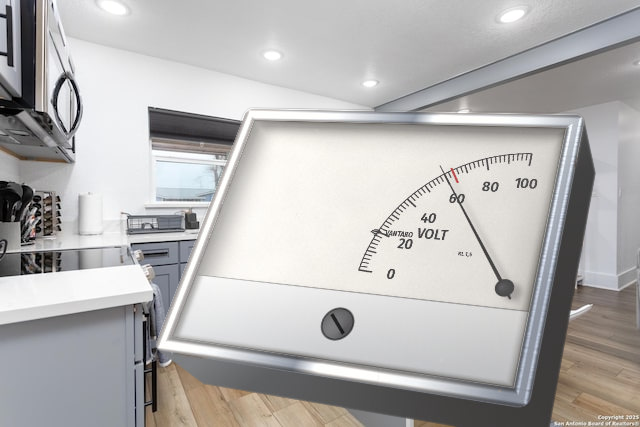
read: 60 V
